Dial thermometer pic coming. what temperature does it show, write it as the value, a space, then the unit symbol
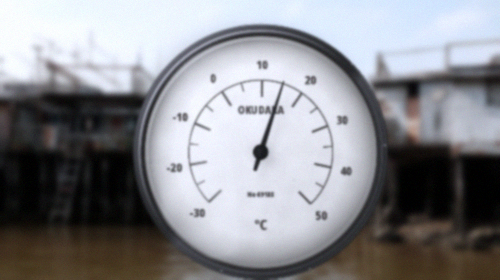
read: 15 °C
